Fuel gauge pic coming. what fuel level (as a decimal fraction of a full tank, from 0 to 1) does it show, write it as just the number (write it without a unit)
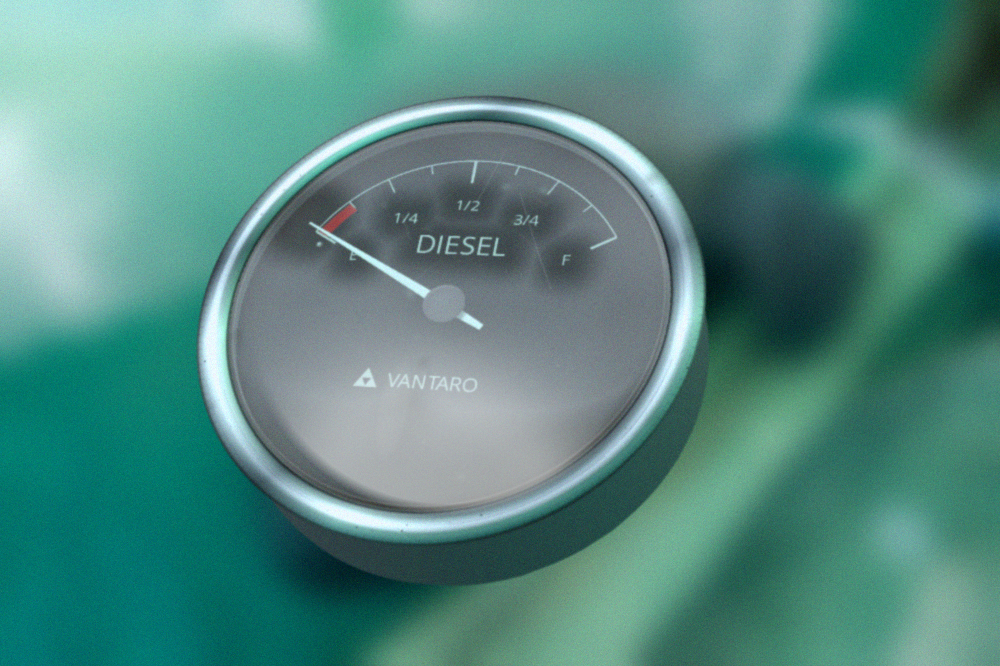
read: 0
